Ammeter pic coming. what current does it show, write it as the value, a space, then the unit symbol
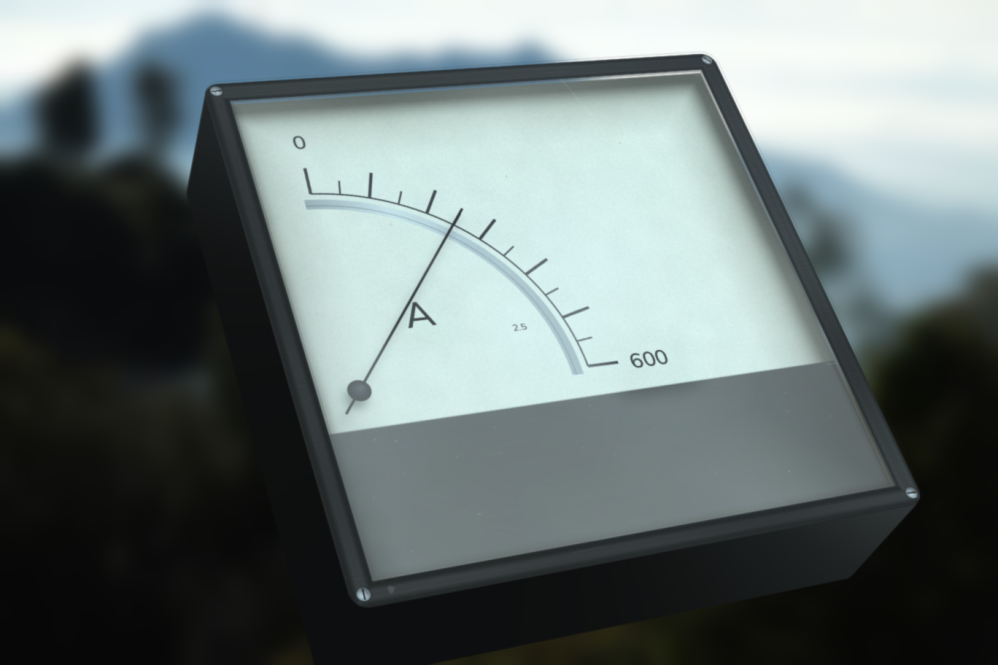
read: 250 A
